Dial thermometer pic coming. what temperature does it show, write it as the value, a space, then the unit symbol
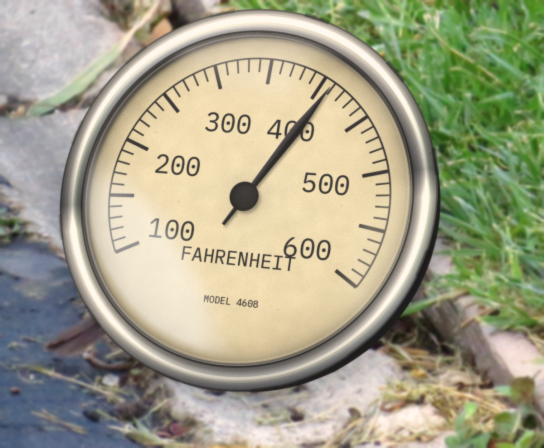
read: 410 °F
